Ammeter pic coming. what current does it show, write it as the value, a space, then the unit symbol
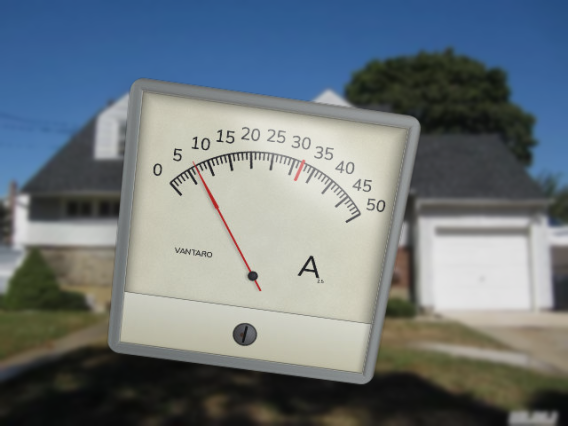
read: 7 A
